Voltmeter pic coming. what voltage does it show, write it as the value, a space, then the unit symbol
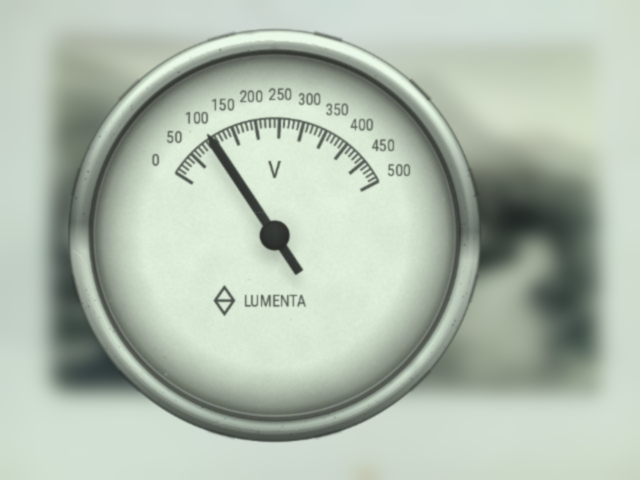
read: 100 V
